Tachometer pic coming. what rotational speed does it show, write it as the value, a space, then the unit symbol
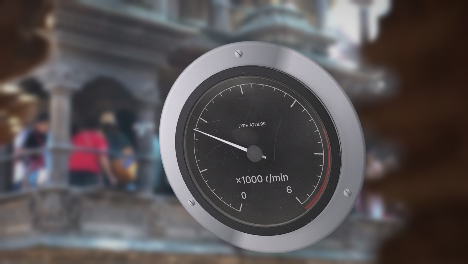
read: 1800 rpm
